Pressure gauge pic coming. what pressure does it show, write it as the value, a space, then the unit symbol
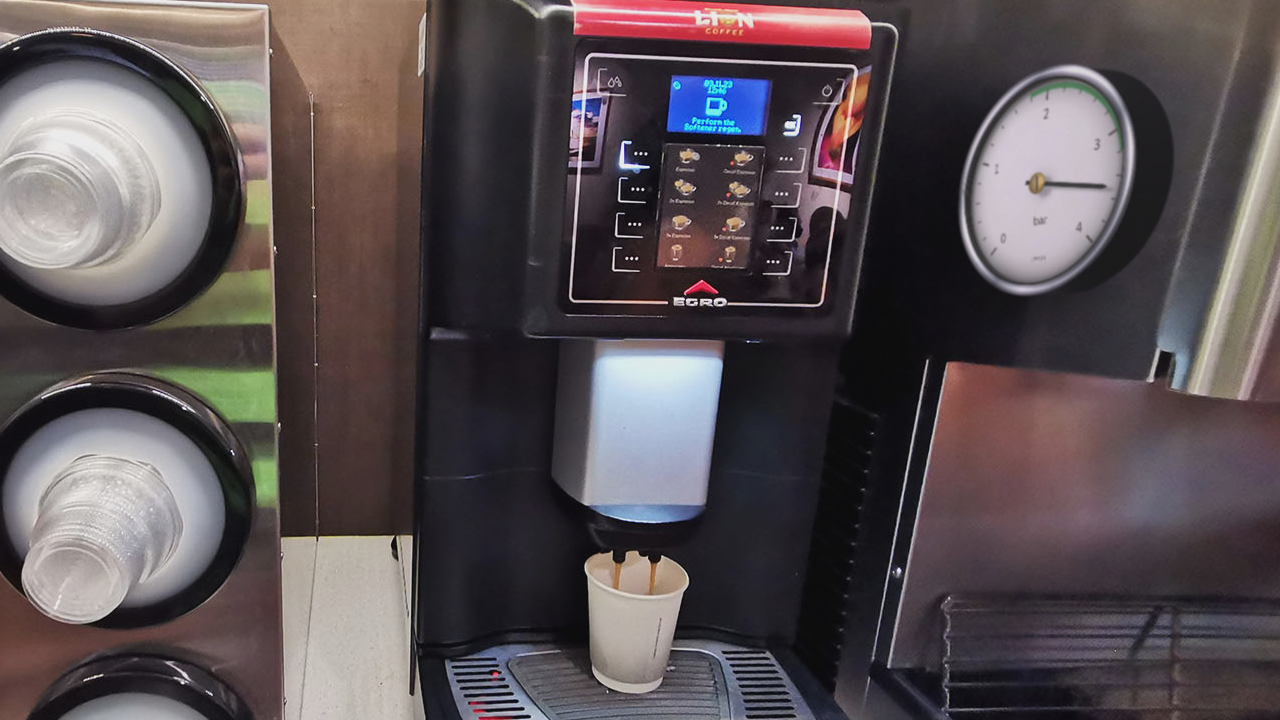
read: 3.5 bar
